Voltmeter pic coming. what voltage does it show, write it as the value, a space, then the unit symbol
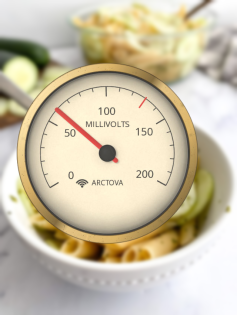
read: 60 mV
